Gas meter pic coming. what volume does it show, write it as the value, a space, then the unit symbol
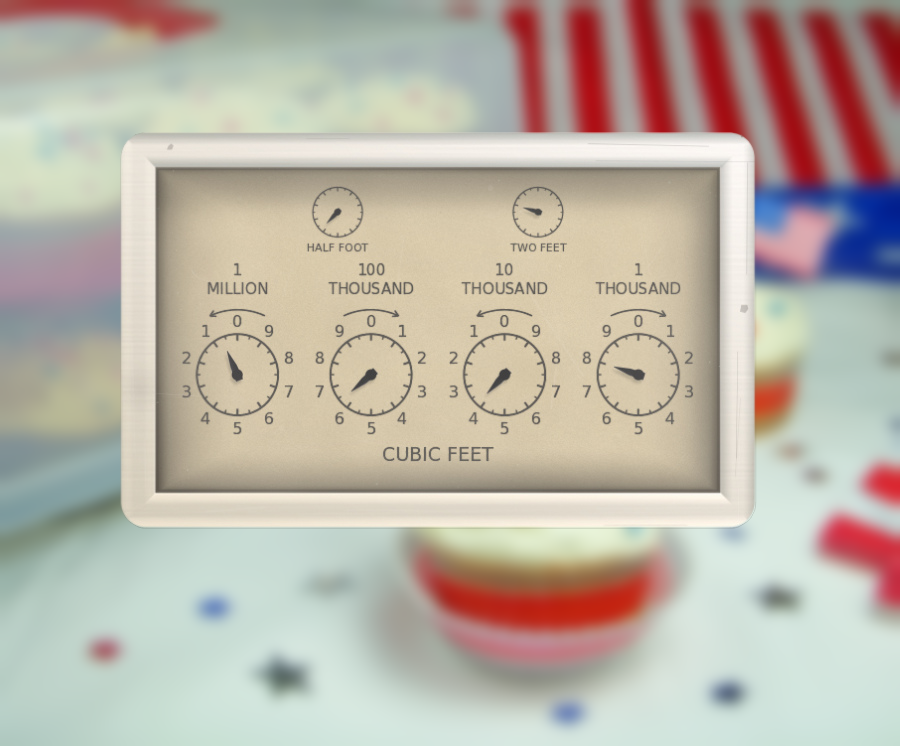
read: 63800 ft³
